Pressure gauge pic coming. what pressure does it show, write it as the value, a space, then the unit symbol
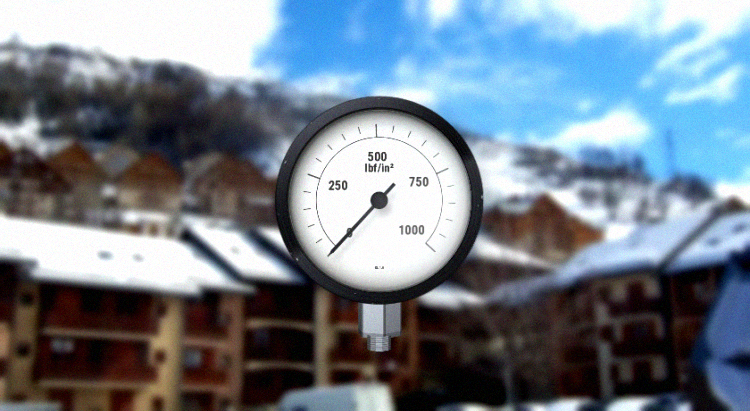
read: 0 psi
